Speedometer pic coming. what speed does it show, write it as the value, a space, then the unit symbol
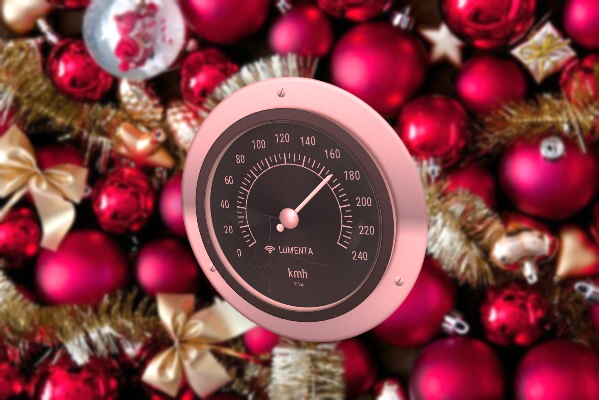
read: 170 km/h
